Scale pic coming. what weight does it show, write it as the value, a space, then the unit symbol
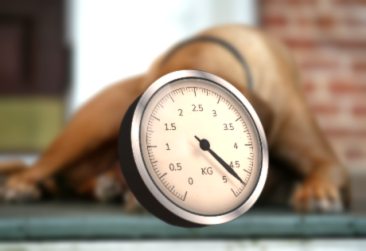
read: 4.75 kg
